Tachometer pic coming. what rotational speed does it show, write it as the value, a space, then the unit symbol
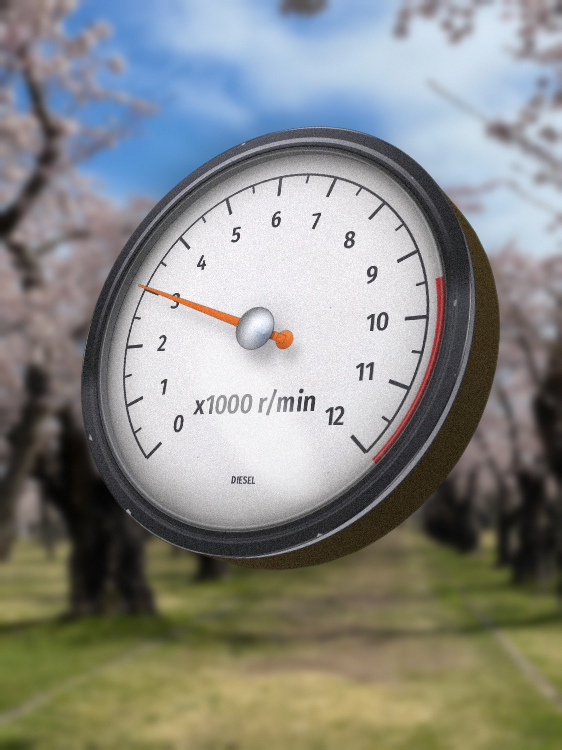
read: 3000 rpm
